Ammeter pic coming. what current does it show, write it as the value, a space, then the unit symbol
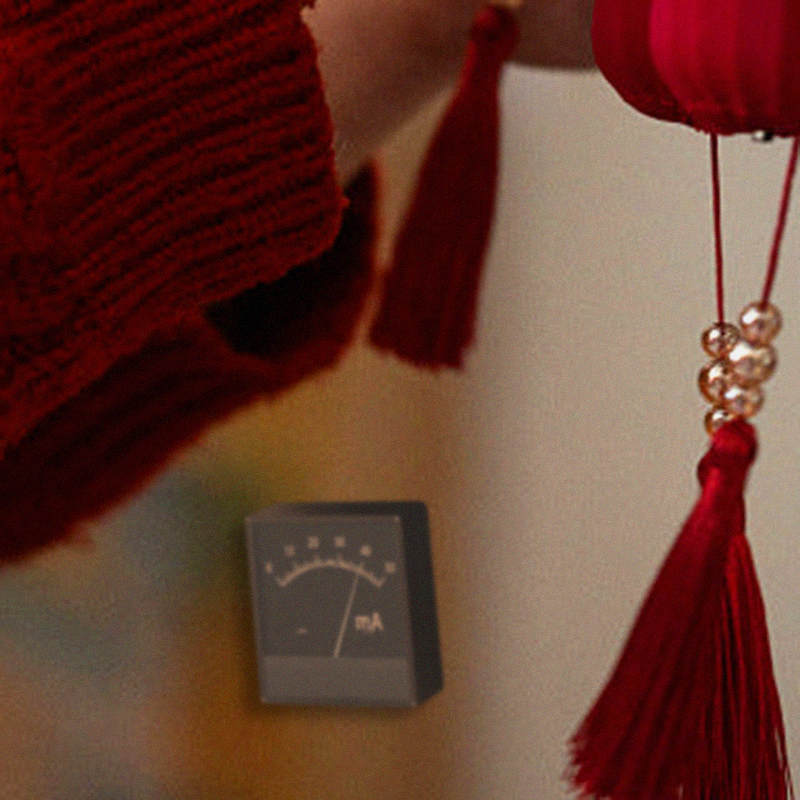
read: 40 mA
